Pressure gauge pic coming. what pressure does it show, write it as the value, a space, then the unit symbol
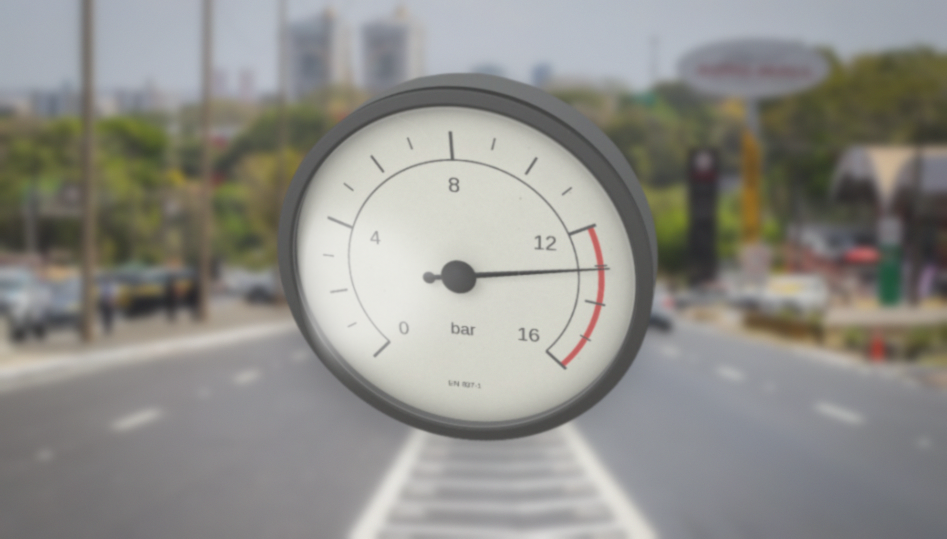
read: 13 bar
